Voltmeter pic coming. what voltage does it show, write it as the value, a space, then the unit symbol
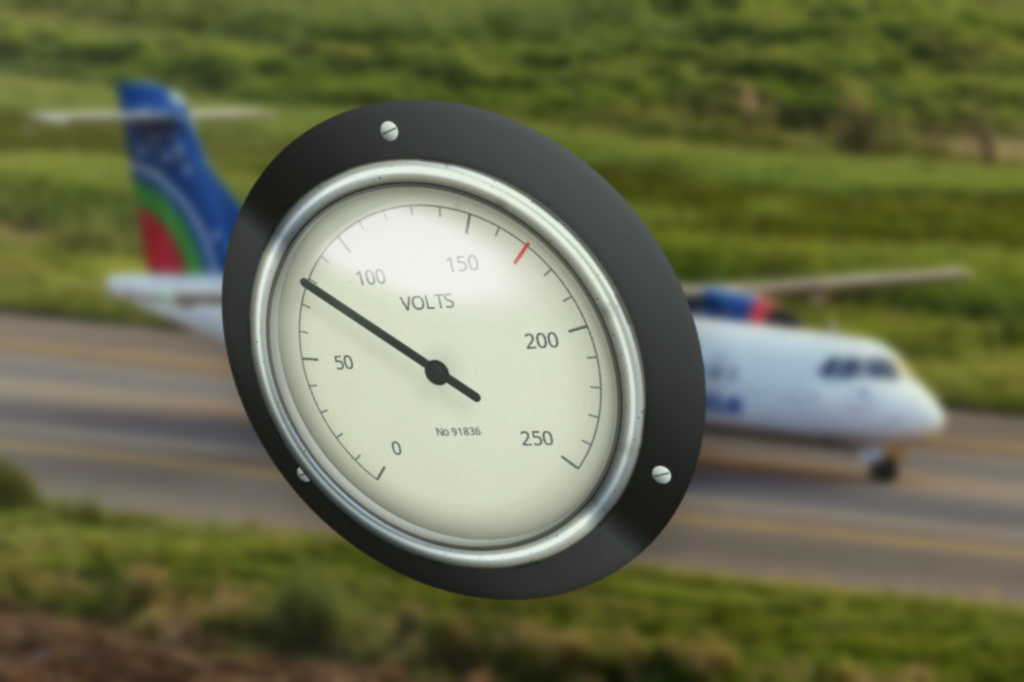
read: 80 V
